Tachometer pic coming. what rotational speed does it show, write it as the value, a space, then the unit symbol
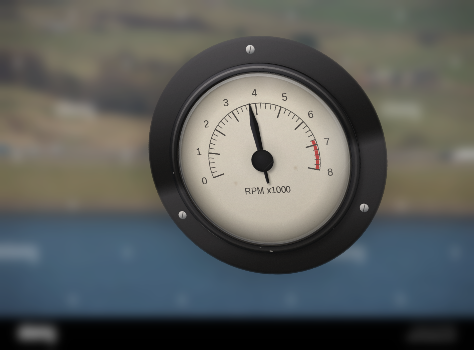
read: 3800 rpm
